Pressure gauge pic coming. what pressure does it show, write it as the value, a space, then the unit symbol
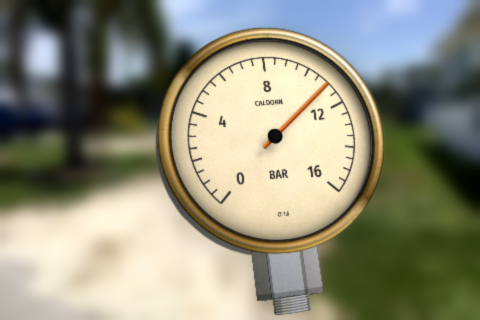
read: 11 bar
